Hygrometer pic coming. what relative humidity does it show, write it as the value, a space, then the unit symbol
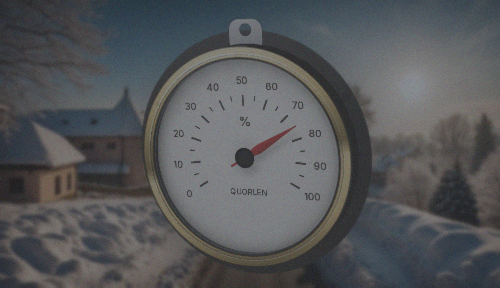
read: 75 %
